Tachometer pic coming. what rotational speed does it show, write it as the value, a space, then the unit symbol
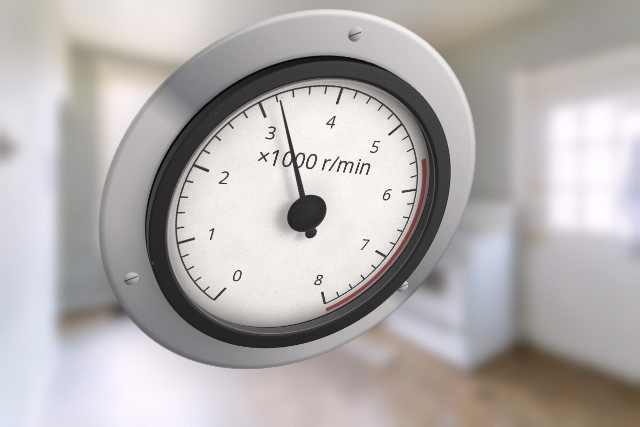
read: 3200 rpm
